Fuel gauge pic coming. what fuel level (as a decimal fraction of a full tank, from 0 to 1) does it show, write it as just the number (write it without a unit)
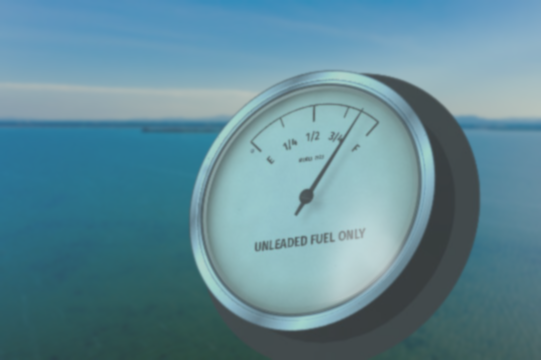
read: 0.875
